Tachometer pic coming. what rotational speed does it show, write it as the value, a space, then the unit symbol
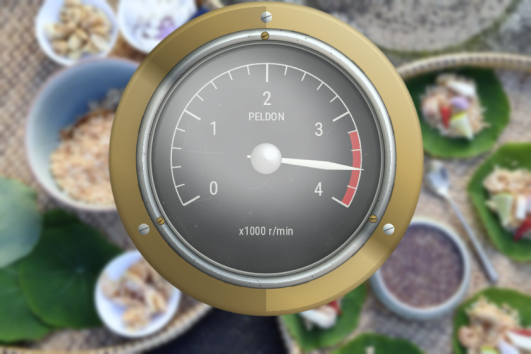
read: 3600 rpm
